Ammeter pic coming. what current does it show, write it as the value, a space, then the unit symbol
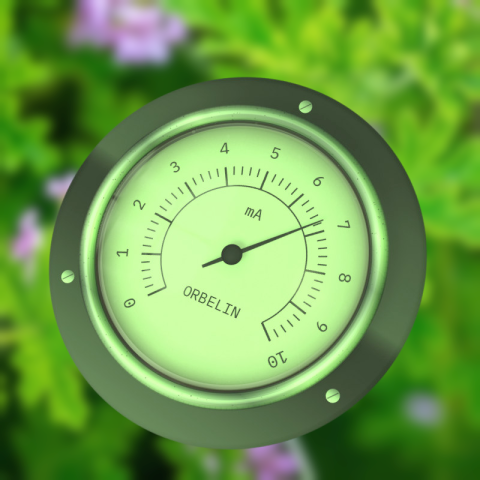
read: 6.8 mA
